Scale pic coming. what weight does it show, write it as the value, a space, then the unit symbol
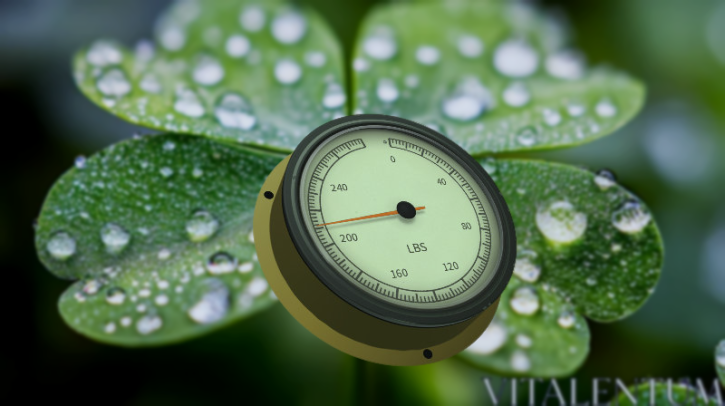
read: 210 lb
